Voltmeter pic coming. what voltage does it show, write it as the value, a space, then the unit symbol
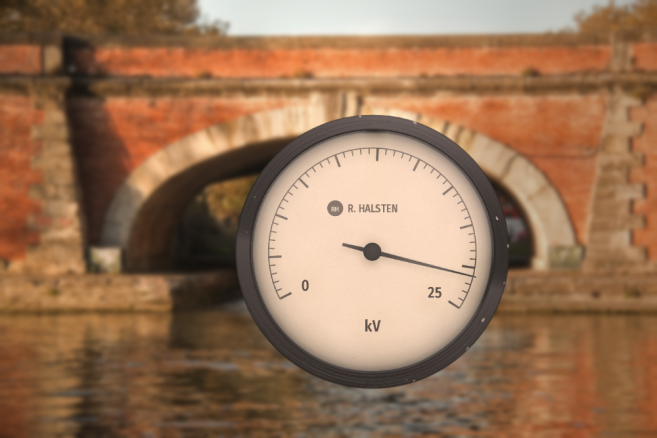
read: 23 kV
